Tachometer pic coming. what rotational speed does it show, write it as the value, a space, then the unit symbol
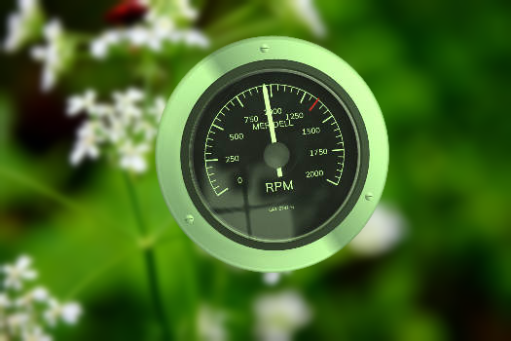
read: 950 rpm
